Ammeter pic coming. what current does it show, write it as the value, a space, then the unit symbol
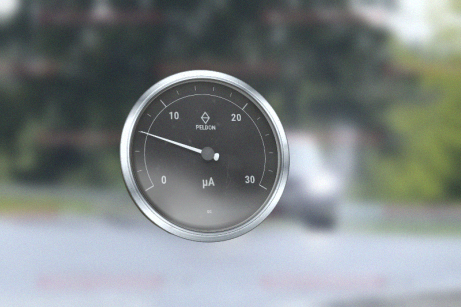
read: 6 µA
